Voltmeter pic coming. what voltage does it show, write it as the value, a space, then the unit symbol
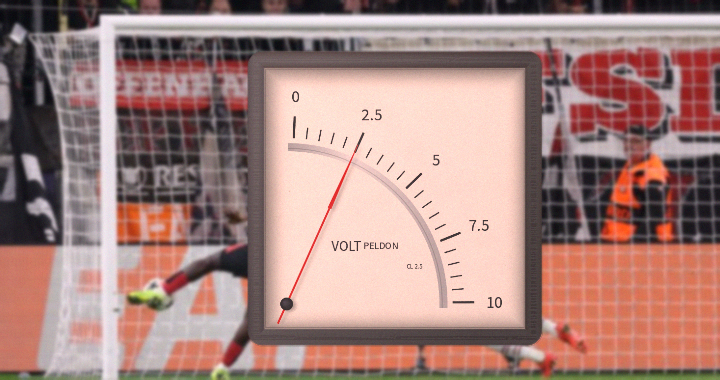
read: 2.5 V
